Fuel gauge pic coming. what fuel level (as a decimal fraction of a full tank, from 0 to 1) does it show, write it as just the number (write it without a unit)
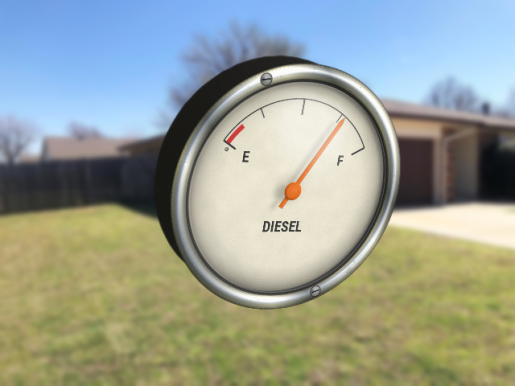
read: 0.75
